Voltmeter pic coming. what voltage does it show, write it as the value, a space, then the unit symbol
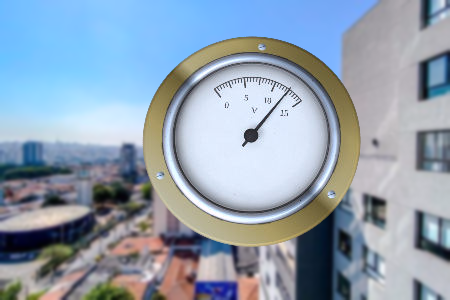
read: 12.5 V
